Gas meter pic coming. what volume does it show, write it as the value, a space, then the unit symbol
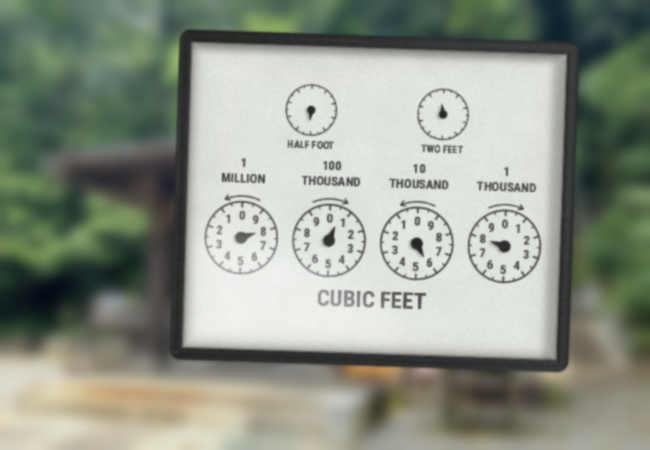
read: 805800 ft³
